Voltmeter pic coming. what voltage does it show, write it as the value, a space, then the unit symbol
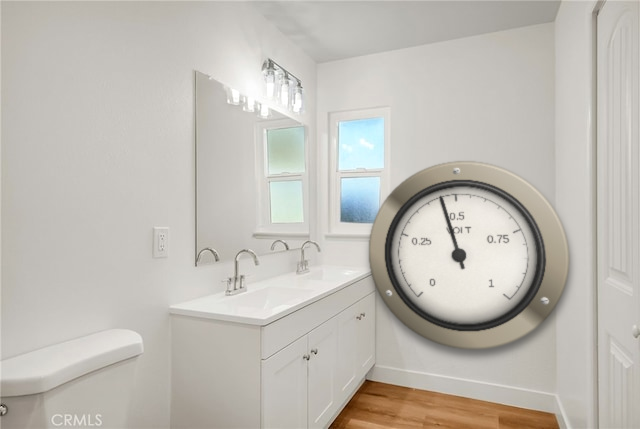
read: 0.45 V
